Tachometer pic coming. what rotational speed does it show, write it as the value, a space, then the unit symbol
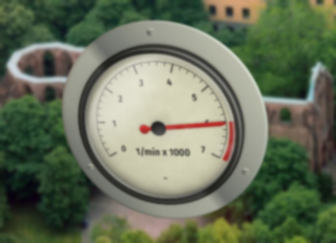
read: 6000 rpm
